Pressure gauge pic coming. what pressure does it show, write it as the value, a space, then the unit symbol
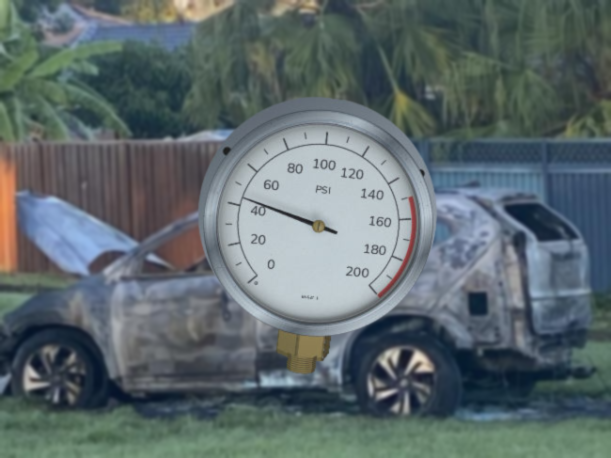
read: 45 psi
